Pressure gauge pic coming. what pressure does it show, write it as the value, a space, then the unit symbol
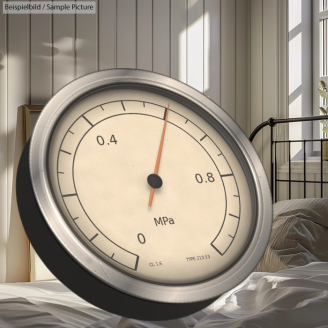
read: 0.6 MPa
